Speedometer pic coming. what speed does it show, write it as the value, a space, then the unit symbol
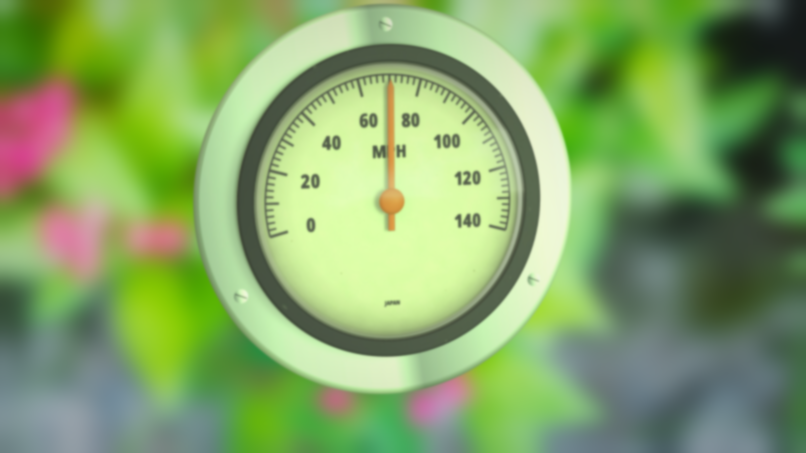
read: 70 mph
